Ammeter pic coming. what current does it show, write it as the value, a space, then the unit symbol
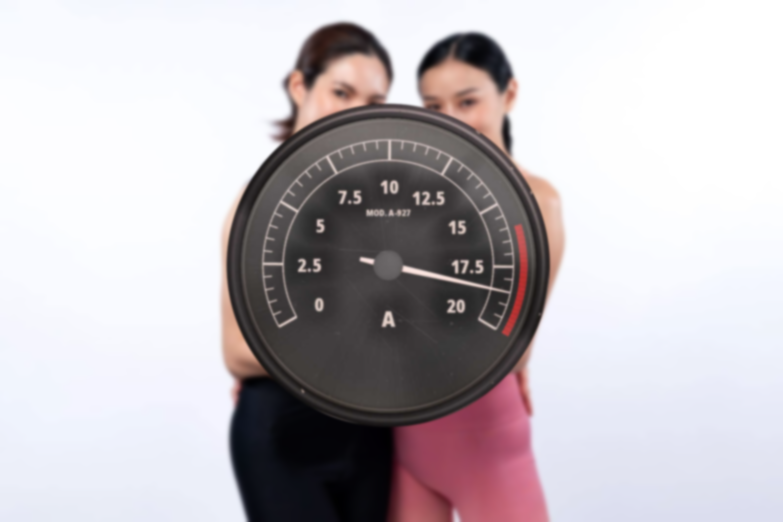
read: 18.5 A
